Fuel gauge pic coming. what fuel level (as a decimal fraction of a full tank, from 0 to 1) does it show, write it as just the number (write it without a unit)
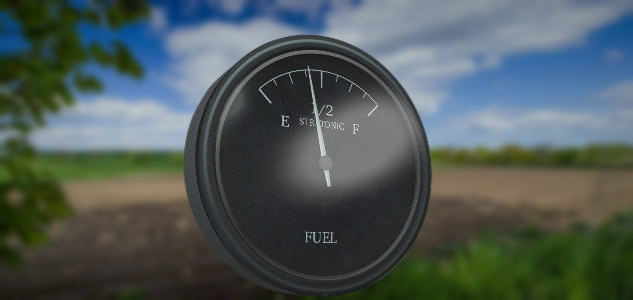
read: 0.375
